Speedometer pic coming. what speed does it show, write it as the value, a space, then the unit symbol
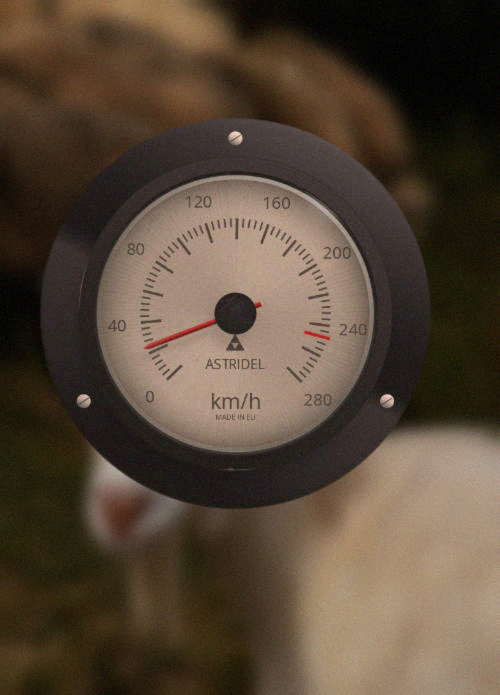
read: 24 km/h
